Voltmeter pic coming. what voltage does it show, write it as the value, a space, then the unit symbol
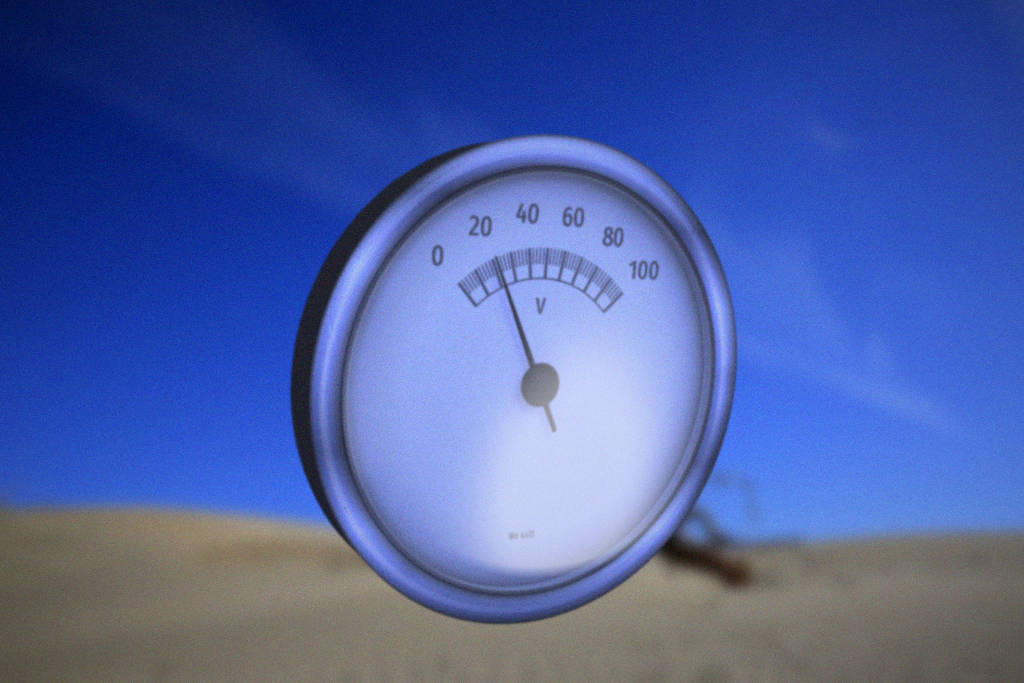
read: 20 V
